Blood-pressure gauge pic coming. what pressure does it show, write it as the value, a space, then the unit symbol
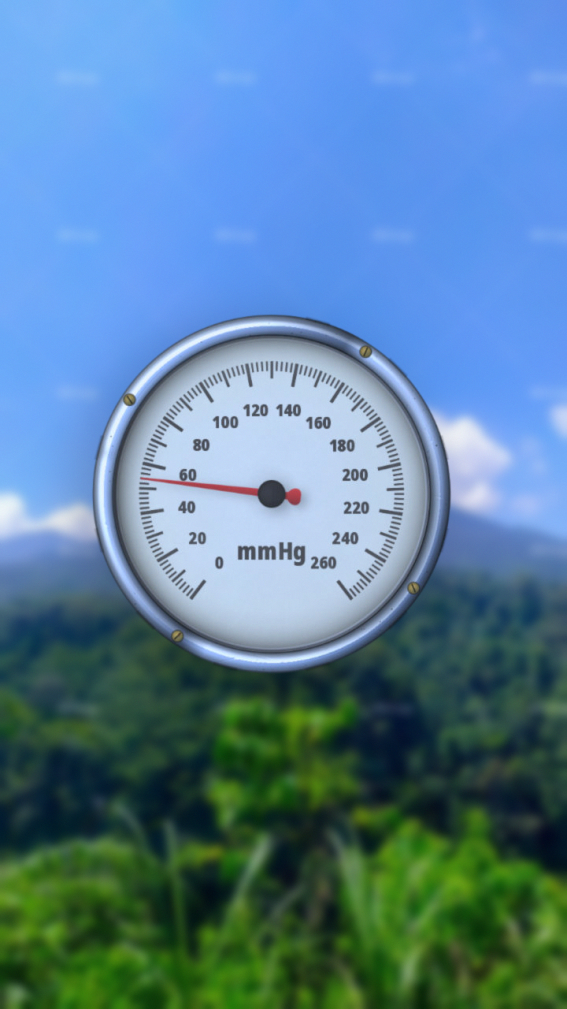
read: 54 mmHg
